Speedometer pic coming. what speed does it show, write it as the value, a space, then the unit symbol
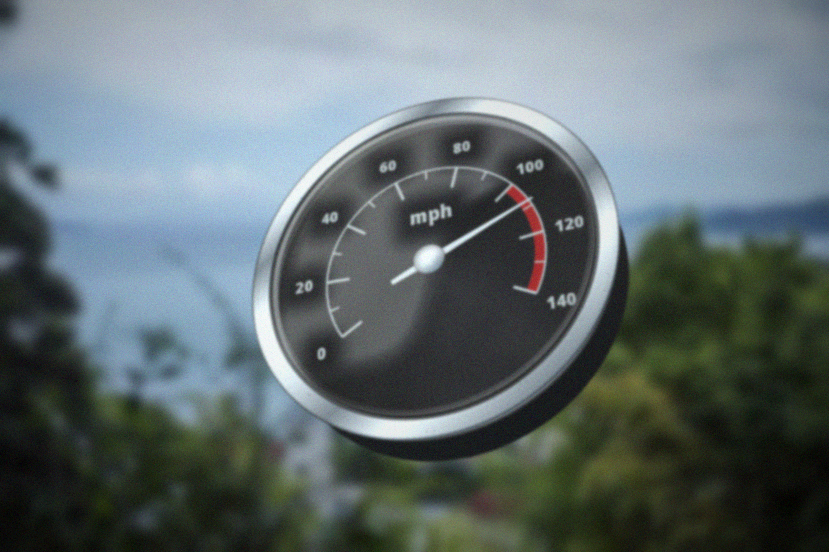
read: 110 mph
